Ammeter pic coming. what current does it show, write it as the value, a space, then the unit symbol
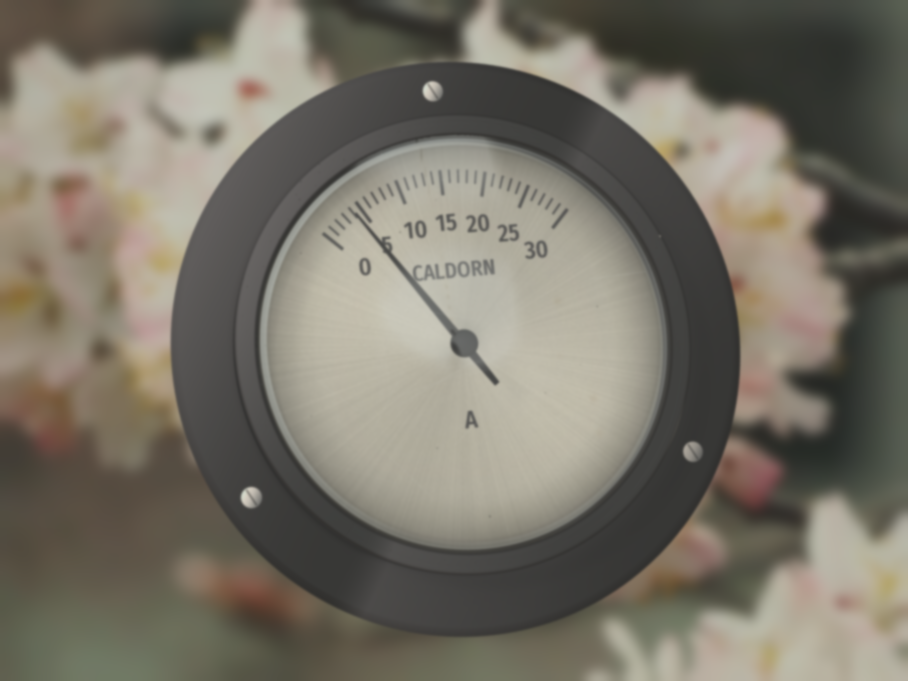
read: 4 A
